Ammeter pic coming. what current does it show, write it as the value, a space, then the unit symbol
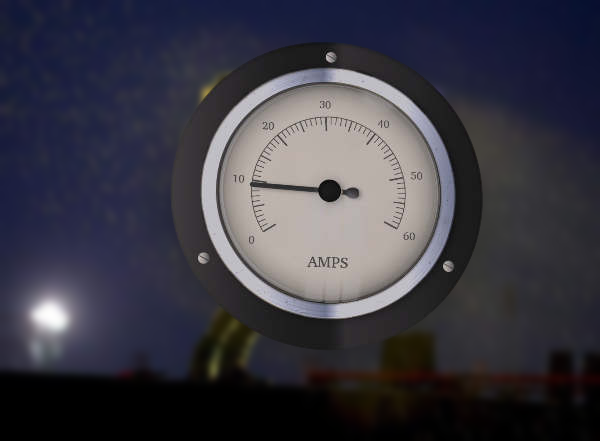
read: 9 A
